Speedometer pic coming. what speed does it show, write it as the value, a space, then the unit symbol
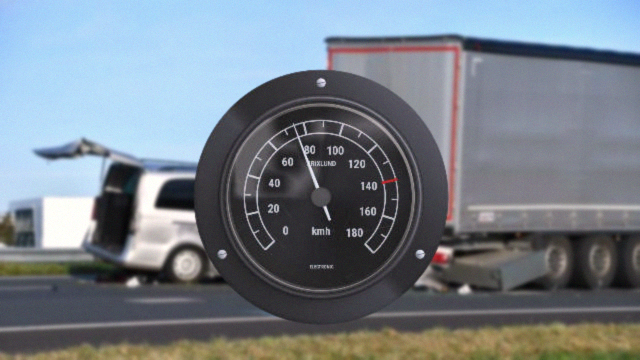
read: 75 km/h
